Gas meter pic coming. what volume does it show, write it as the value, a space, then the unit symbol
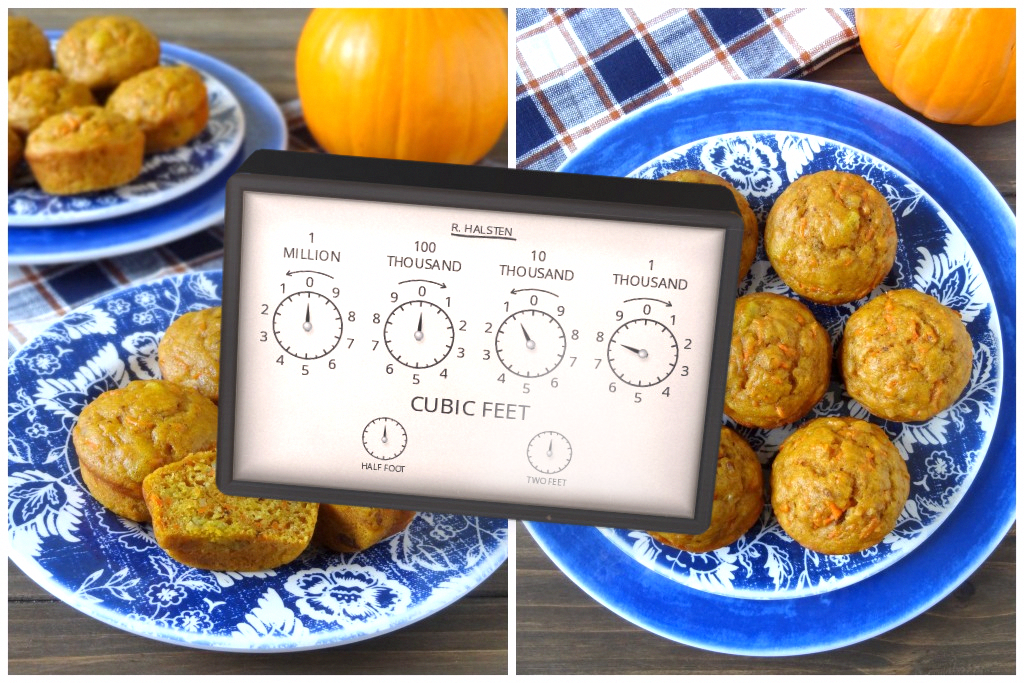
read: 800 ft³
